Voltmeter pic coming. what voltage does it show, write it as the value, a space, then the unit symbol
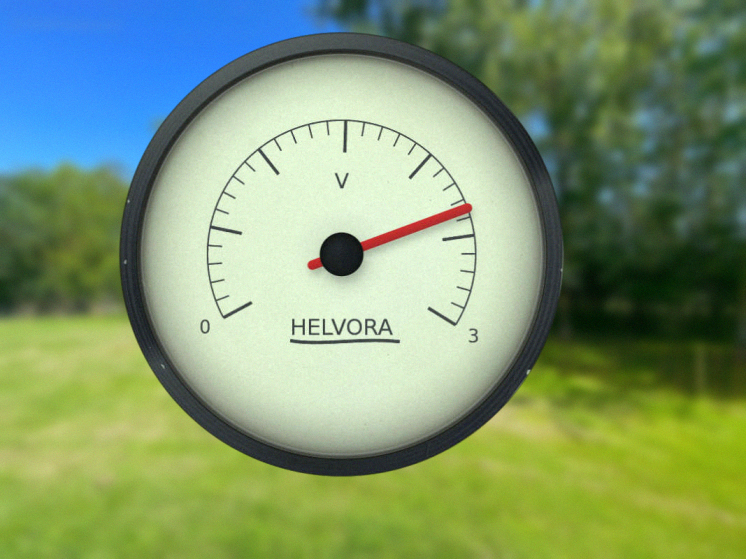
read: 2.35 V
